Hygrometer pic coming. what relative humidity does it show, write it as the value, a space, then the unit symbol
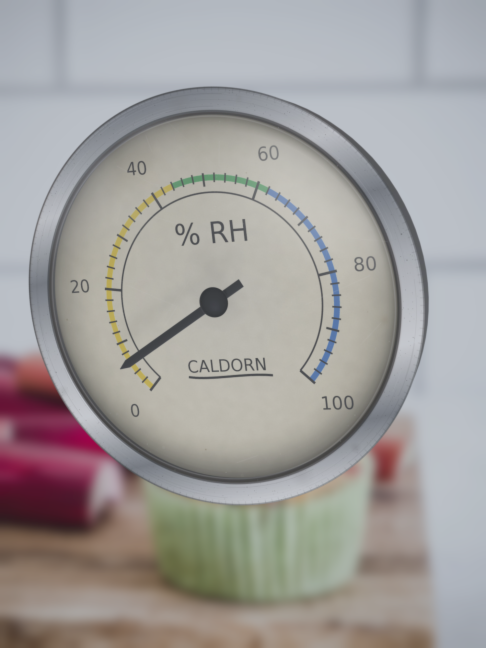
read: 6 %
